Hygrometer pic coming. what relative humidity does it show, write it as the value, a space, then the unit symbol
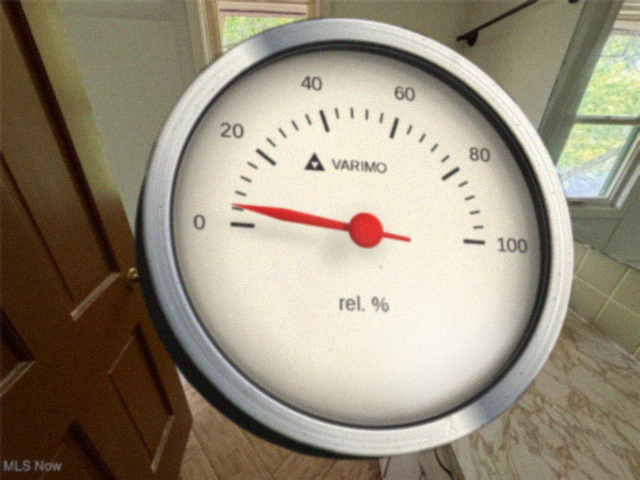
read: 4 %
